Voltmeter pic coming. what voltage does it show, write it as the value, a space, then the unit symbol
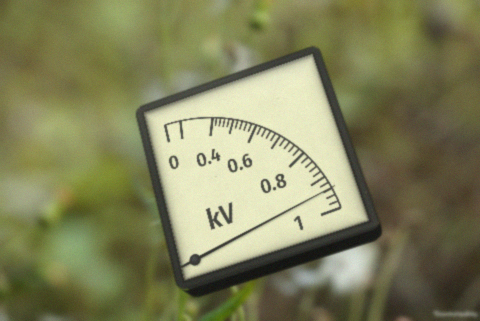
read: 0.94 kV
